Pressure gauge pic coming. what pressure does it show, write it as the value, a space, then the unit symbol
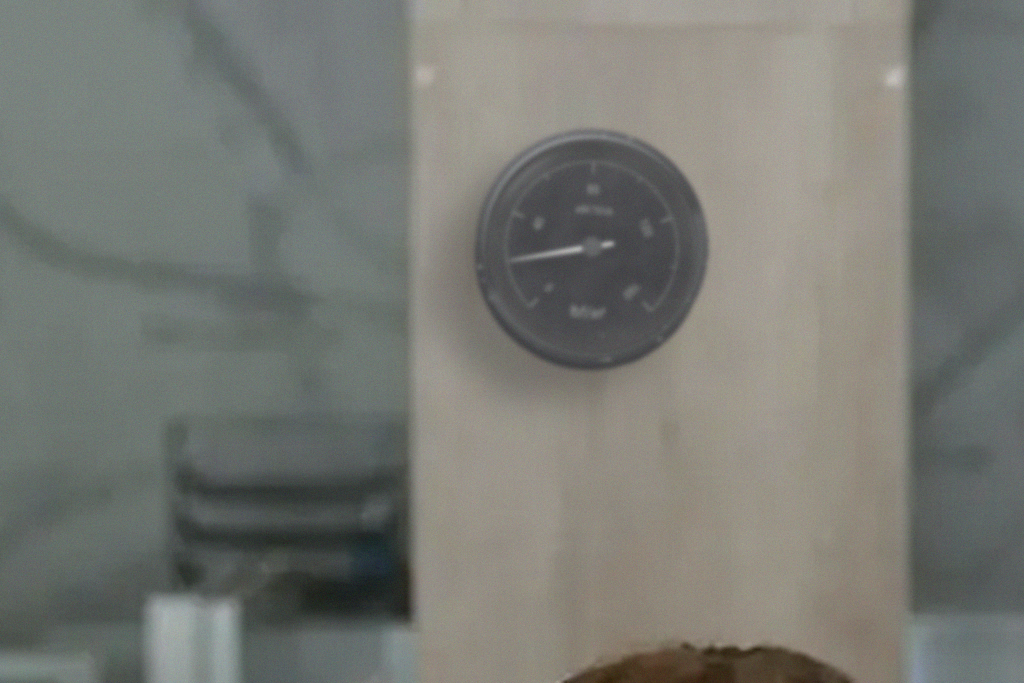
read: 20 psi
